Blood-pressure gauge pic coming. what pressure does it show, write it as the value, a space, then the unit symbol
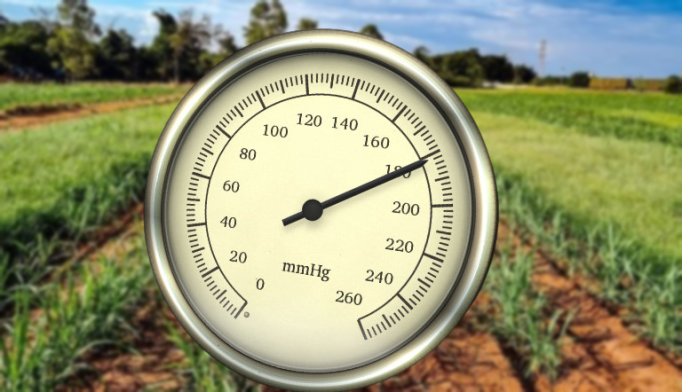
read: 182 mmHg
